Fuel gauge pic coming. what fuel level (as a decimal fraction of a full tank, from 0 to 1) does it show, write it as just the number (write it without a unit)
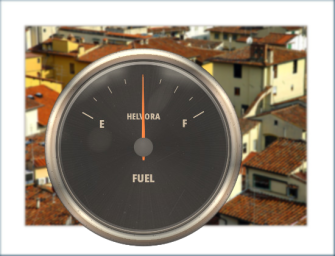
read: 0.5
